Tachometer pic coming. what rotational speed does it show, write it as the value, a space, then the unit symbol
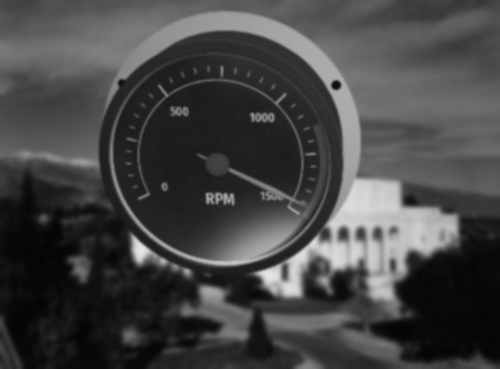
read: 1450 rpm
